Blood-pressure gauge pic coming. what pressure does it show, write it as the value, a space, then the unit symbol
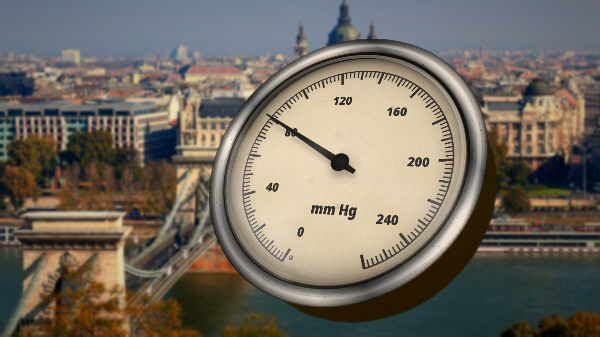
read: 80 mmHg
